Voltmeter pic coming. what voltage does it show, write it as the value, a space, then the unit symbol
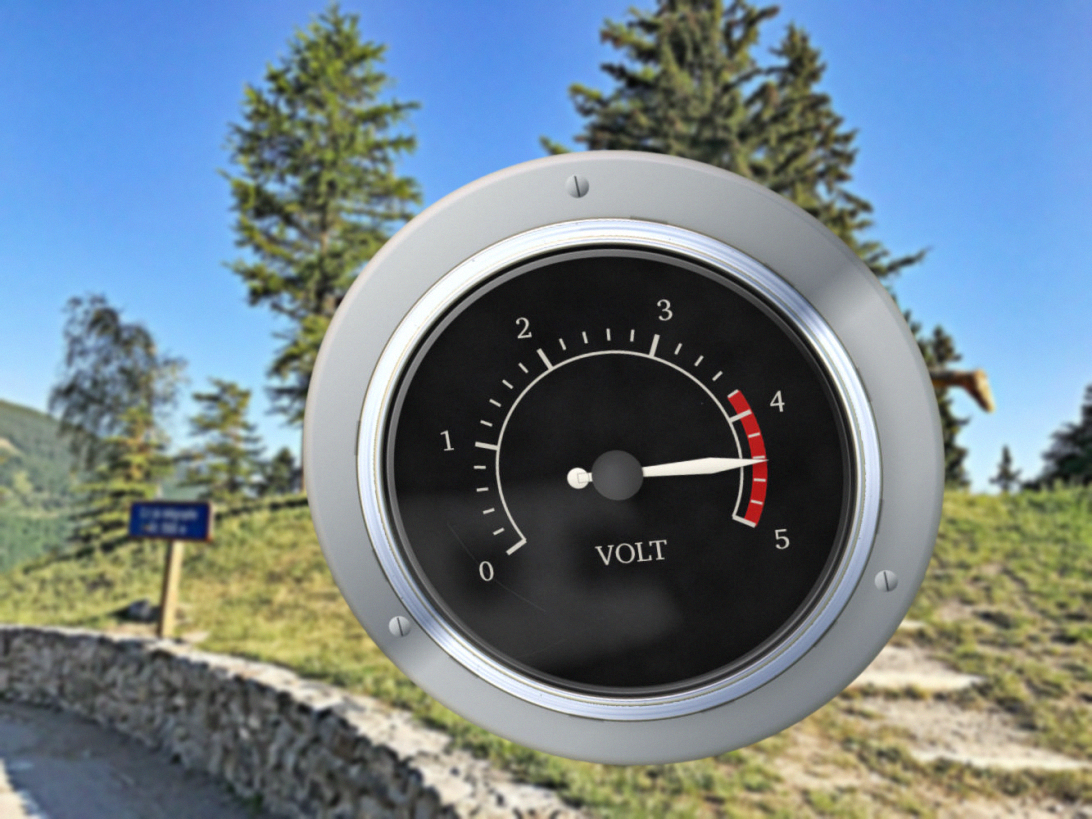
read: 4.4 V
